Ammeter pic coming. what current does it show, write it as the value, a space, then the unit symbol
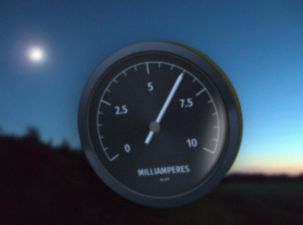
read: 6.5 mA
